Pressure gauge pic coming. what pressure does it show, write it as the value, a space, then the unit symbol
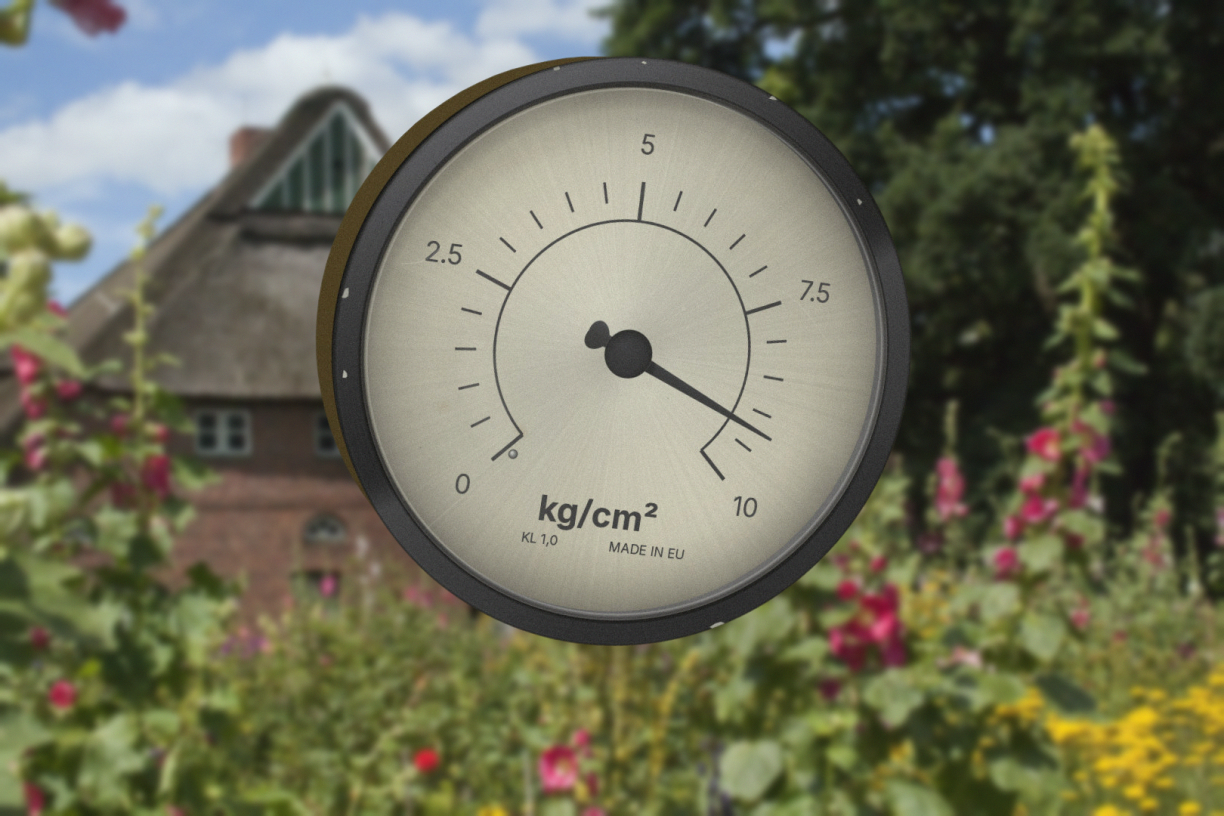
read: 9.25 kg/cm²
